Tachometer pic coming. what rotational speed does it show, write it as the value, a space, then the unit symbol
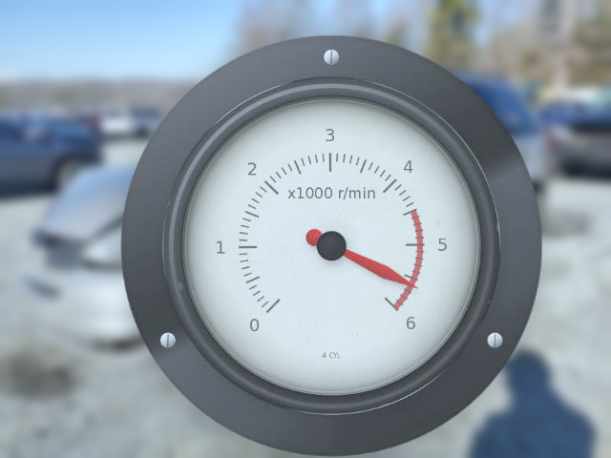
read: 5600 rpm
